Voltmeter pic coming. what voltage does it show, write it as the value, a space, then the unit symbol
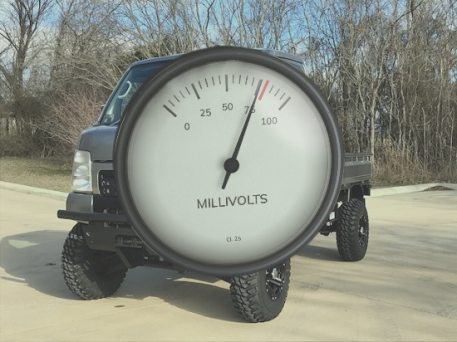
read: 75 mV
